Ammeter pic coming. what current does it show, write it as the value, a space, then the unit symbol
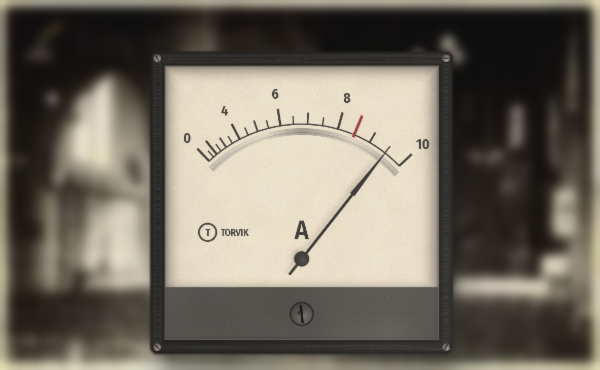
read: 9.5 A
